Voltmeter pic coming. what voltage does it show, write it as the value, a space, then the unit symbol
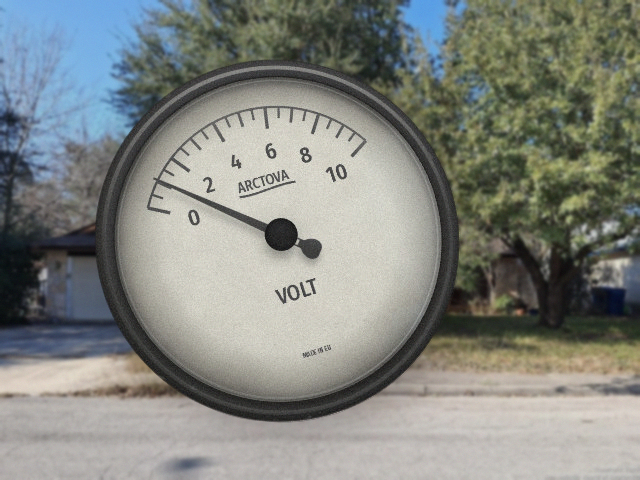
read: 1 V
